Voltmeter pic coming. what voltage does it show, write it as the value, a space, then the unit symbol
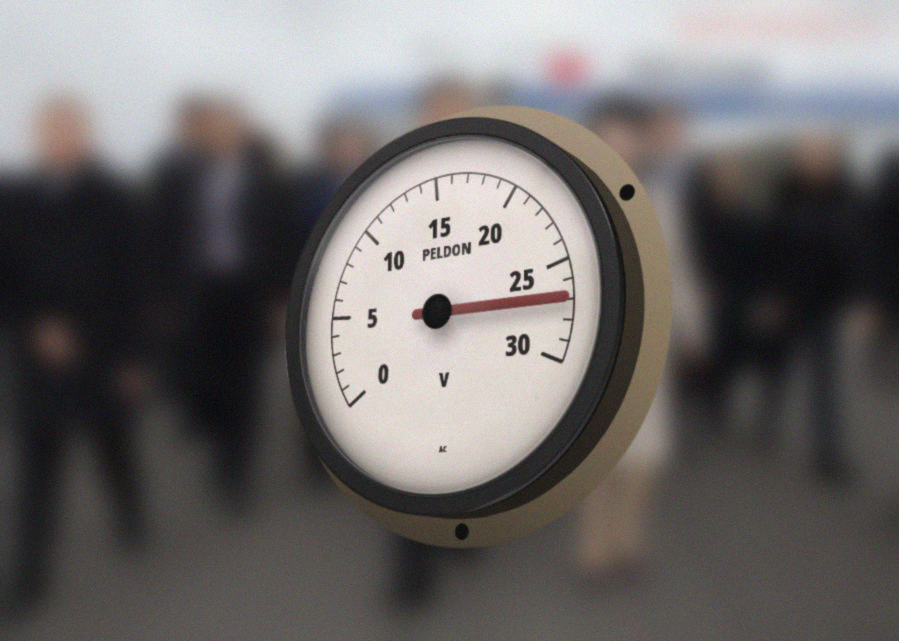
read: 27 V
